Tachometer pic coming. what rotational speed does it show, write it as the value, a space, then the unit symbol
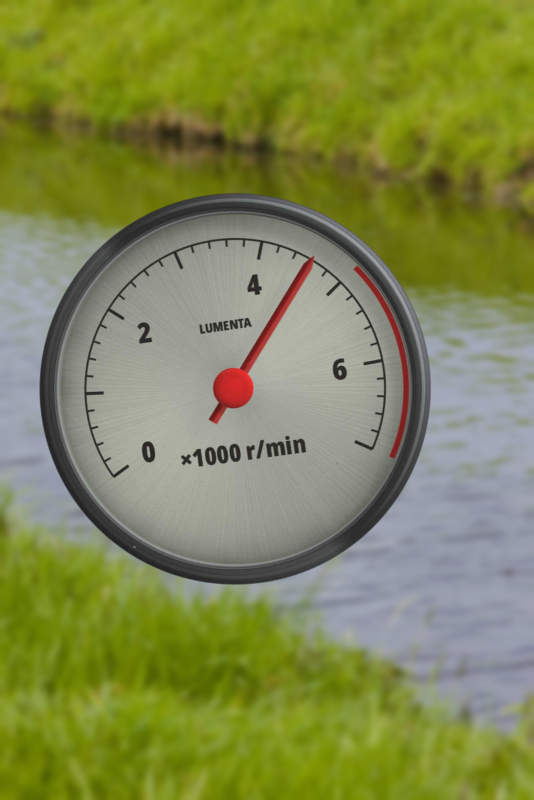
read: 4600 rpm
